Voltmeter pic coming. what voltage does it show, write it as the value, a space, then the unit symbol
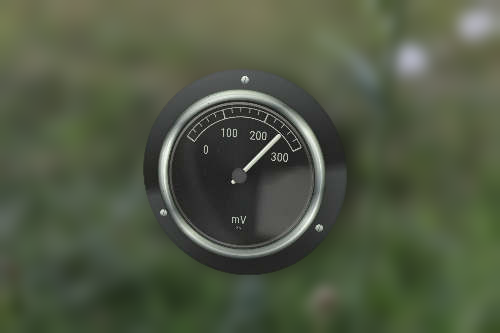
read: 250 mV
